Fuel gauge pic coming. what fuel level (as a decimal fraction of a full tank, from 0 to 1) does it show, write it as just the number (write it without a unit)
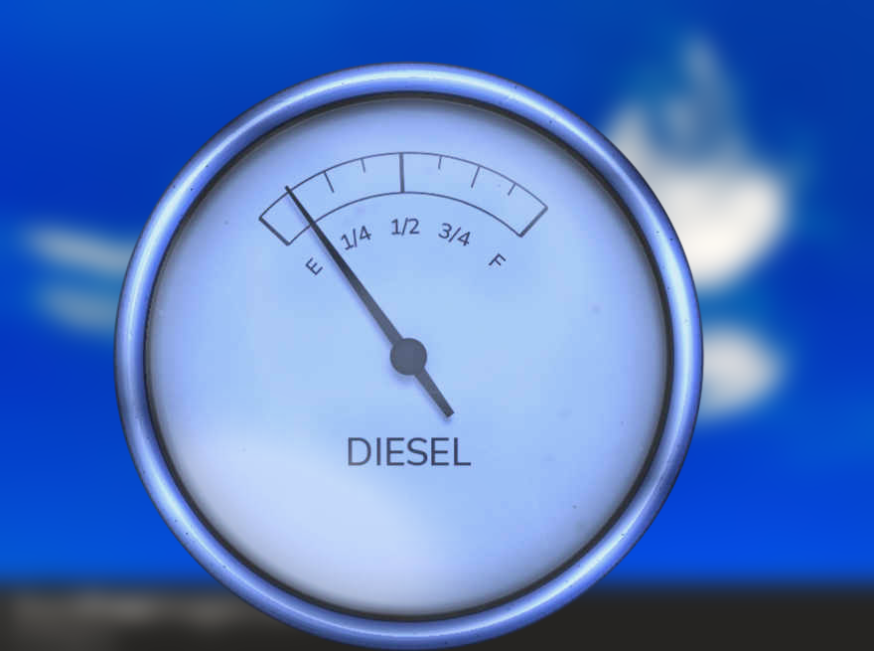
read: 0.125
